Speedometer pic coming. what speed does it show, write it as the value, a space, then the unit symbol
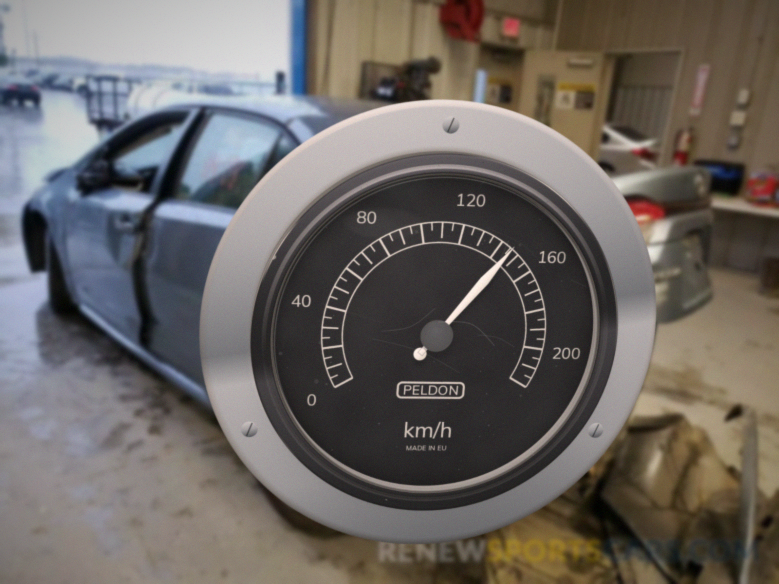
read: 145 km/h
